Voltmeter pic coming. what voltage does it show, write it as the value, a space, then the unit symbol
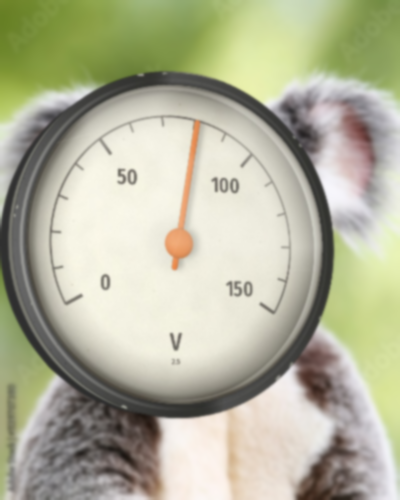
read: 80 V
